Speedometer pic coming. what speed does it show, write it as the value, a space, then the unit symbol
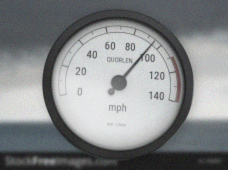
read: 95 mph
